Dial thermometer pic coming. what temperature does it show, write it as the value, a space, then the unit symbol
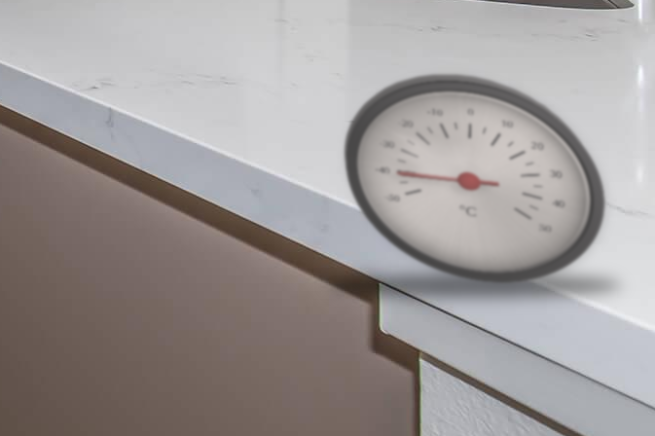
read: -40 °C
